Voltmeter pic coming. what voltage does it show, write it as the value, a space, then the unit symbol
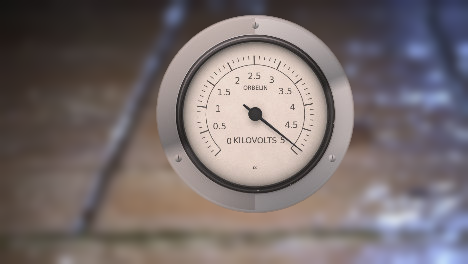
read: 4.9 kV
